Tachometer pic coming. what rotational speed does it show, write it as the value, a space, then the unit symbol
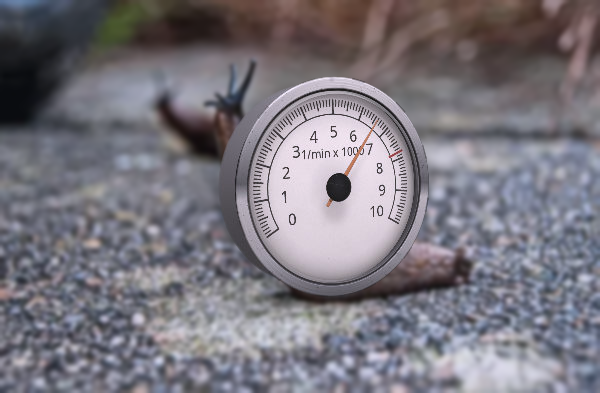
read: 6500 rpm
